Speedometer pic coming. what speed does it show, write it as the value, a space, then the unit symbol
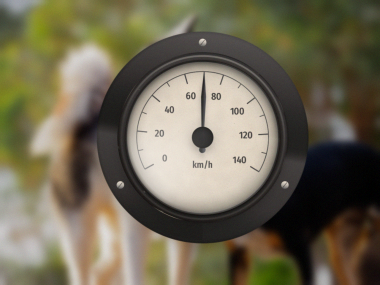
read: 70 km/h
